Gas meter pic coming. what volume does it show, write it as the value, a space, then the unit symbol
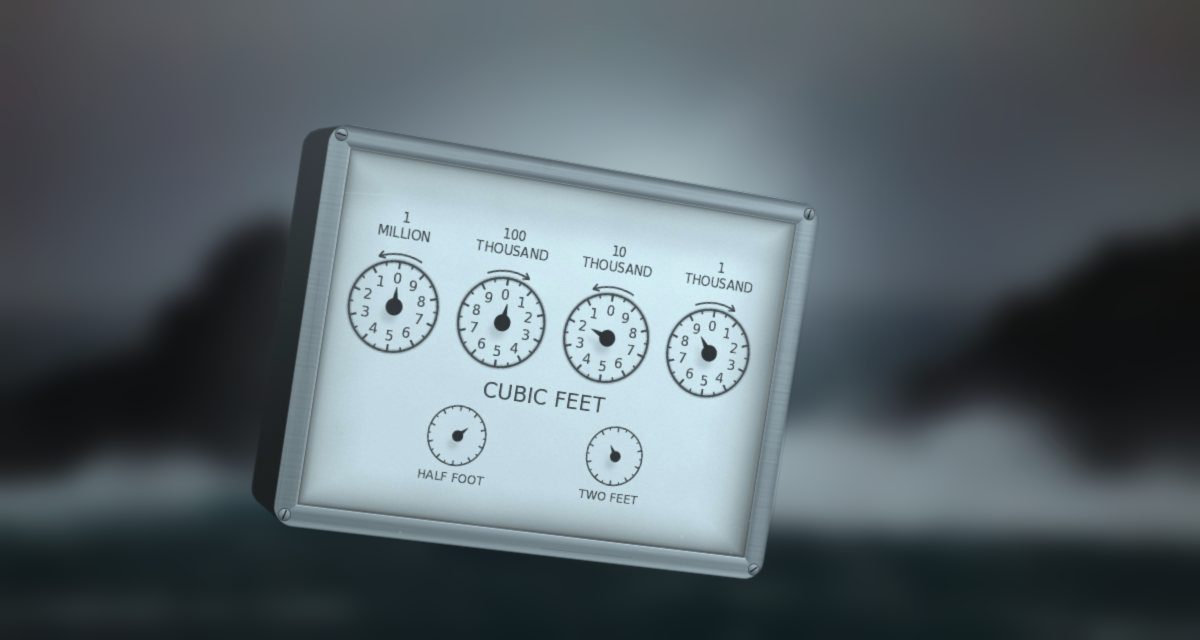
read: 1900 ft³
